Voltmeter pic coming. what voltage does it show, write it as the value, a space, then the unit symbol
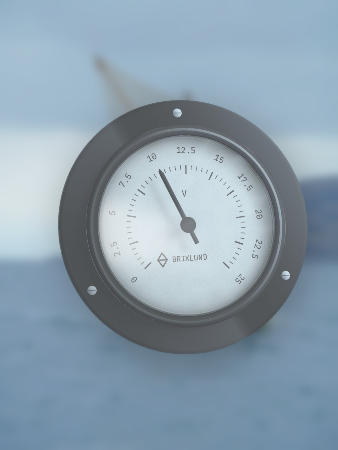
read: 10 V
